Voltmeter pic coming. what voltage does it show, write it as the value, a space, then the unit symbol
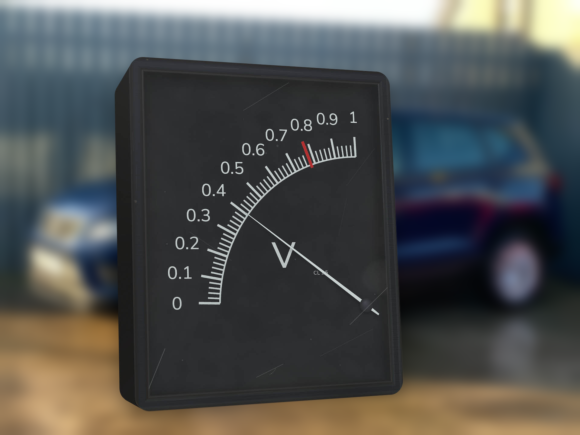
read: 0.4 V
